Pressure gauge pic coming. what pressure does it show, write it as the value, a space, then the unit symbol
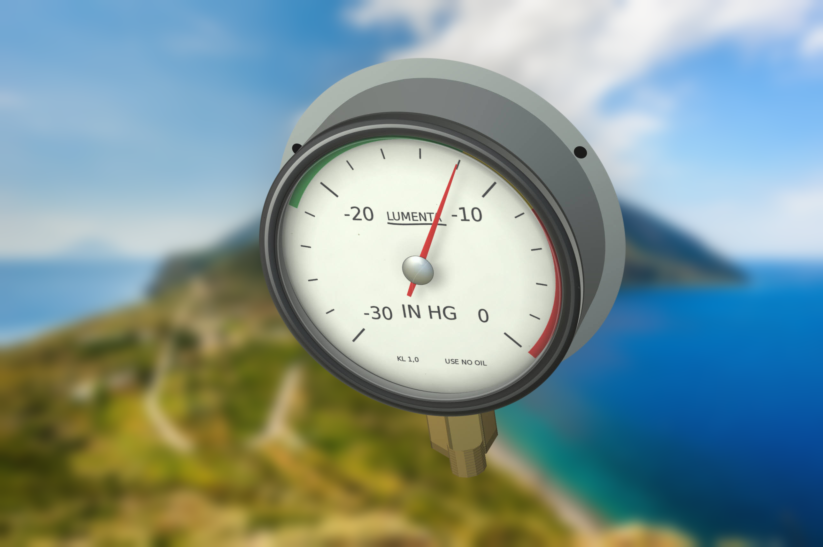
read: -12 inHg
